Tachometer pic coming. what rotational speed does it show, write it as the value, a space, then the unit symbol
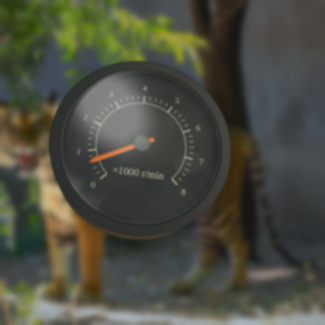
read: 600 rpm
